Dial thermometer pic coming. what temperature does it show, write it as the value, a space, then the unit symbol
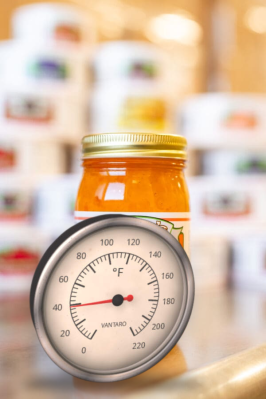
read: 40 °F
